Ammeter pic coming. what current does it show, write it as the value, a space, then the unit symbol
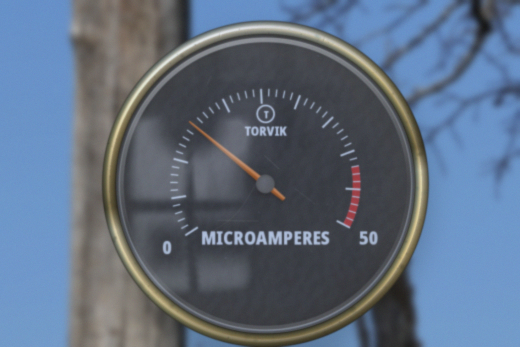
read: 15 µA
